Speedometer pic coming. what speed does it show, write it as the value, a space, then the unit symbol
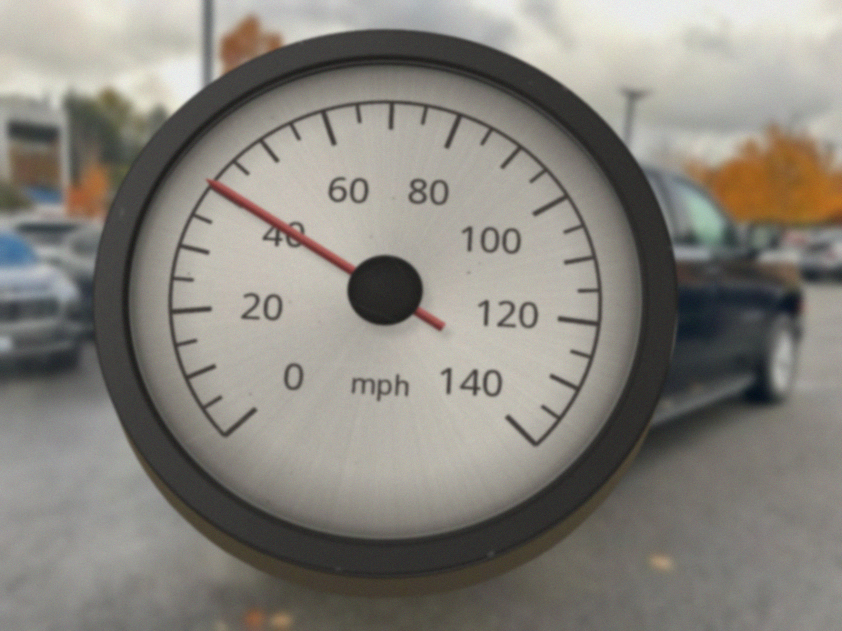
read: 40 mph
